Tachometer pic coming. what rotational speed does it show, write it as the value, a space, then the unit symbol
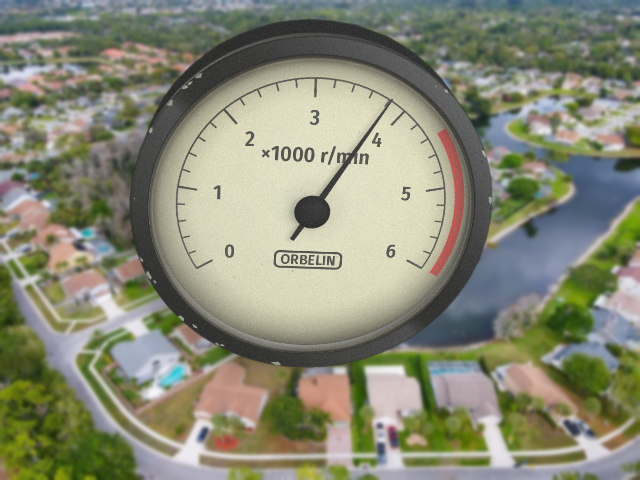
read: 3800 rpm
